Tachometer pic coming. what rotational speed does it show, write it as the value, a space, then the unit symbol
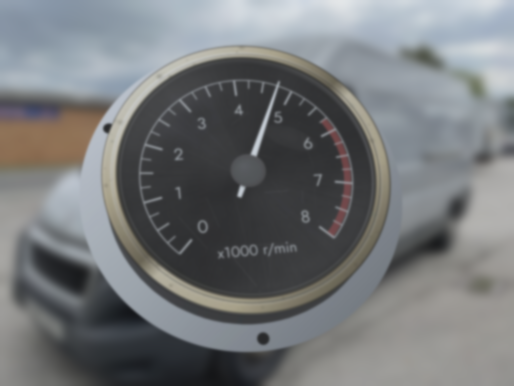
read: 4750 rpm
